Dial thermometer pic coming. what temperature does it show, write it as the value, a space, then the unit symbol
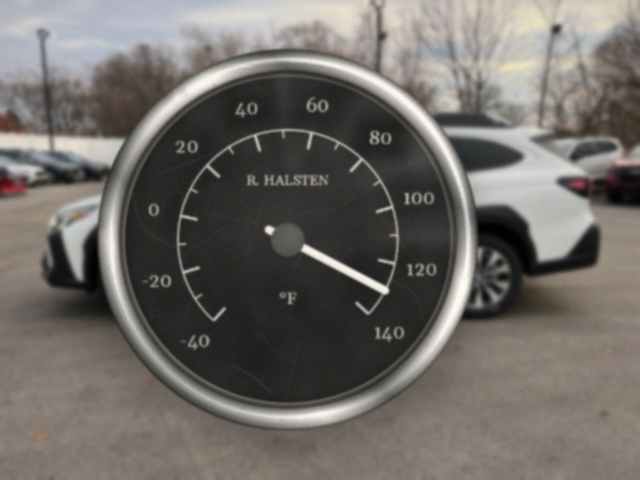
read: 130 °F
